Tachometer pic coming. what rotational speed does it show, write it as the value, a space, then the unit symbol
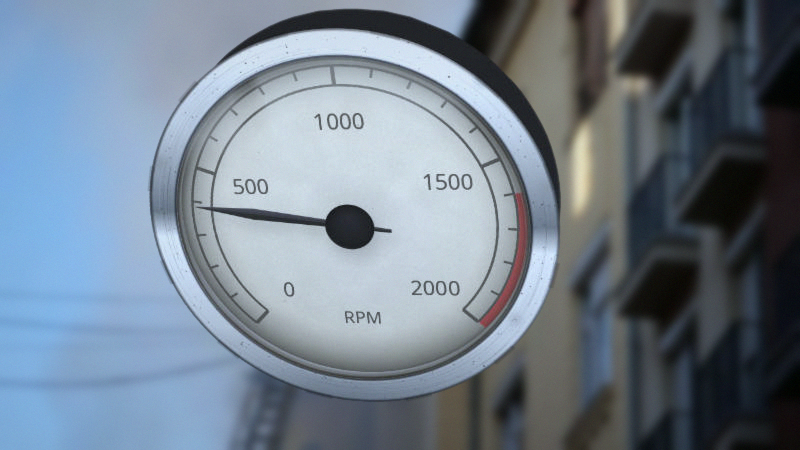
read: 400 rpm
